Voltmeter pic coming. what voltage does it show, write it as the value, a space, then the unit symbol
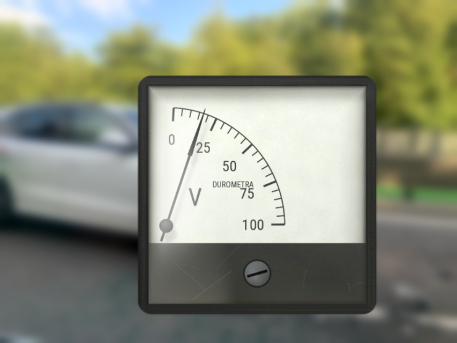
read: 17.5 V
